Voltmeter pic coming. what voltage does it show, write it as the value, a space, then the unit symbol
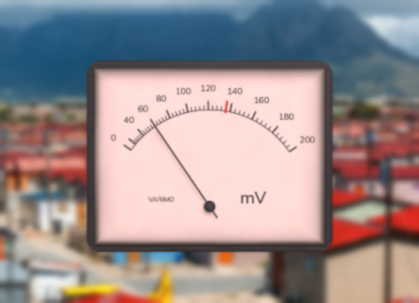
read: 60 mV
